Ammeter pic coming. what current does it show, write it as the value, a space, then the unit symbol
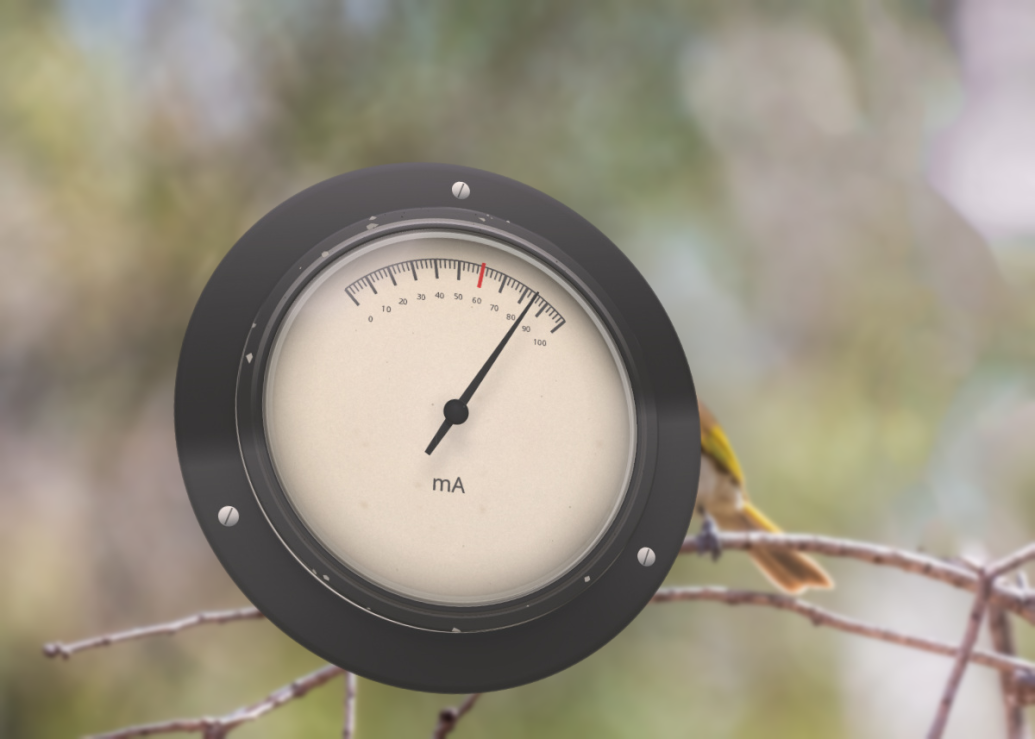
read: 84 mA
